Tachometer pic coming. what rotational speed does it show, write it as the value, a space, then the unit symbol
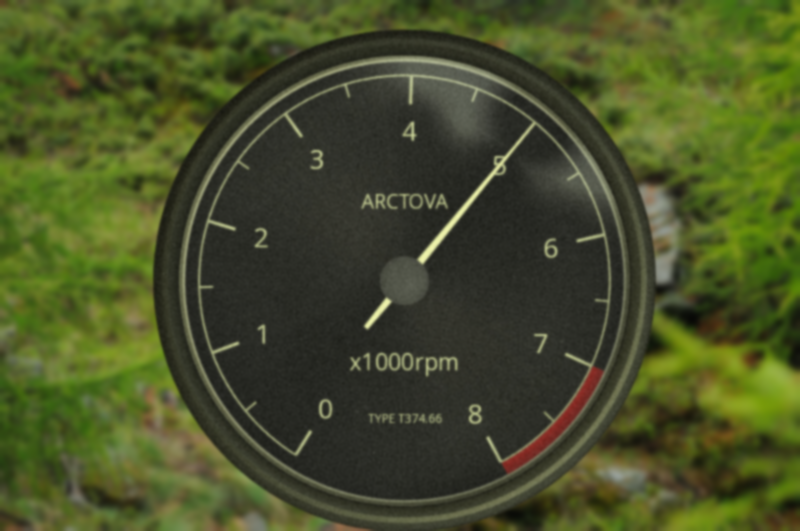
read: 5000 rpm
